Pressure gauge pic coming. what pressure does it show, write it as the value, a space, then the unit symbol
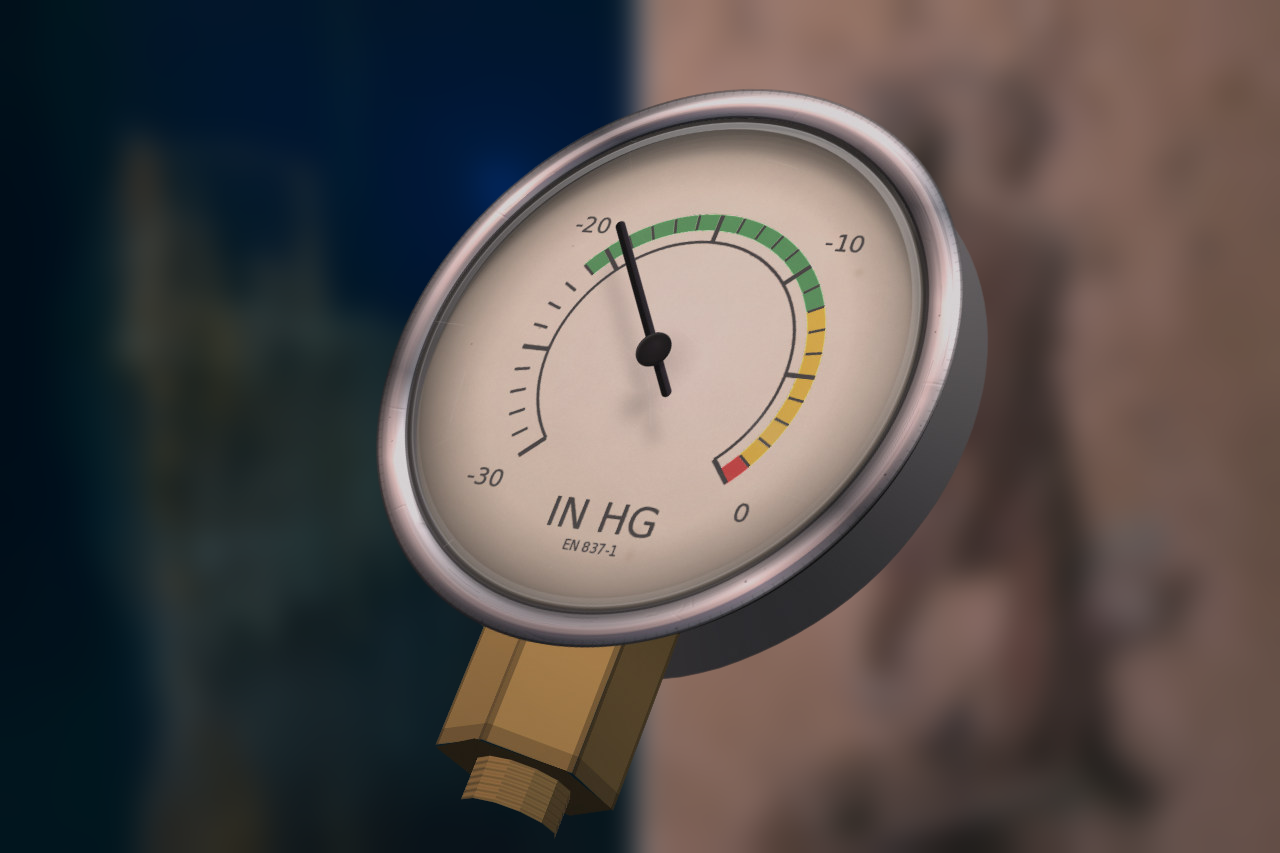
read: -19 inHg
